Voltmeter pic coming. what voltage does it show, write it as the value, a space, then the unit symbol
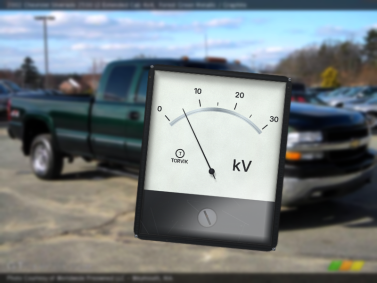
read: 5 kV
